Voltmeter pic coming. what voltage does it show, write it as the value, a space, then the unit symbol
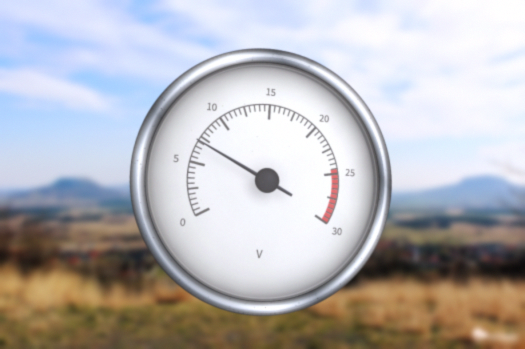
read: 7 V
